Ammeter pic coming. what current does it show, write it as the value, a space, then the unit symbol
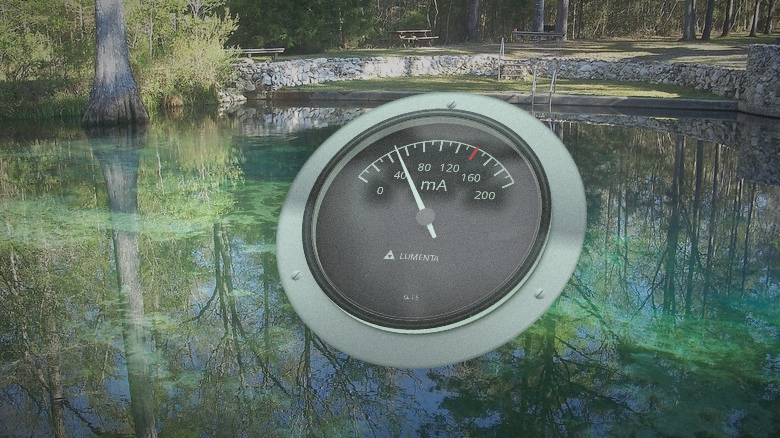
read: 50 mA
